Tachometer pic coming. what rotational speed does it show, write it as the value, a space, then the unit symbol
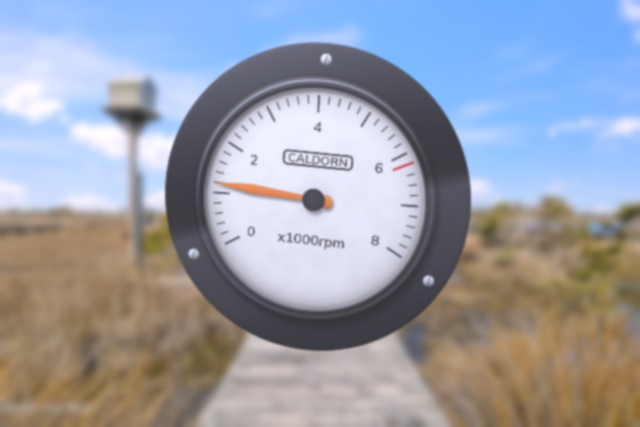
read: 1200 rpm
